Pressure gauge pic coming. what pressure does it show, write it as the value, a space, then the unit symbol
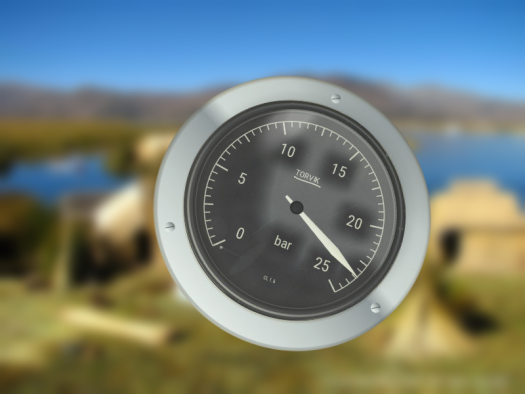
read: 23.5 bar
